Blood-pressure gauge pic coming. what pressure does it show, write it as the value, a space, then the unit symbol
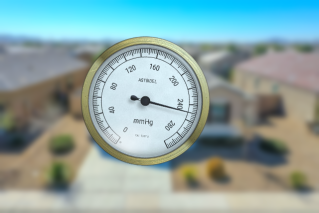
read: 250 mmHg
